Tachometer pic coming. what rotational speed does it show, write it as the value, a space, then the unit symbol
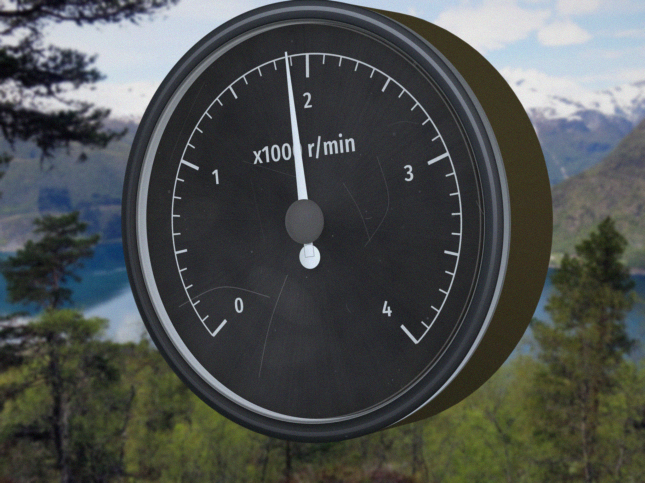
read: 1900 rpm
